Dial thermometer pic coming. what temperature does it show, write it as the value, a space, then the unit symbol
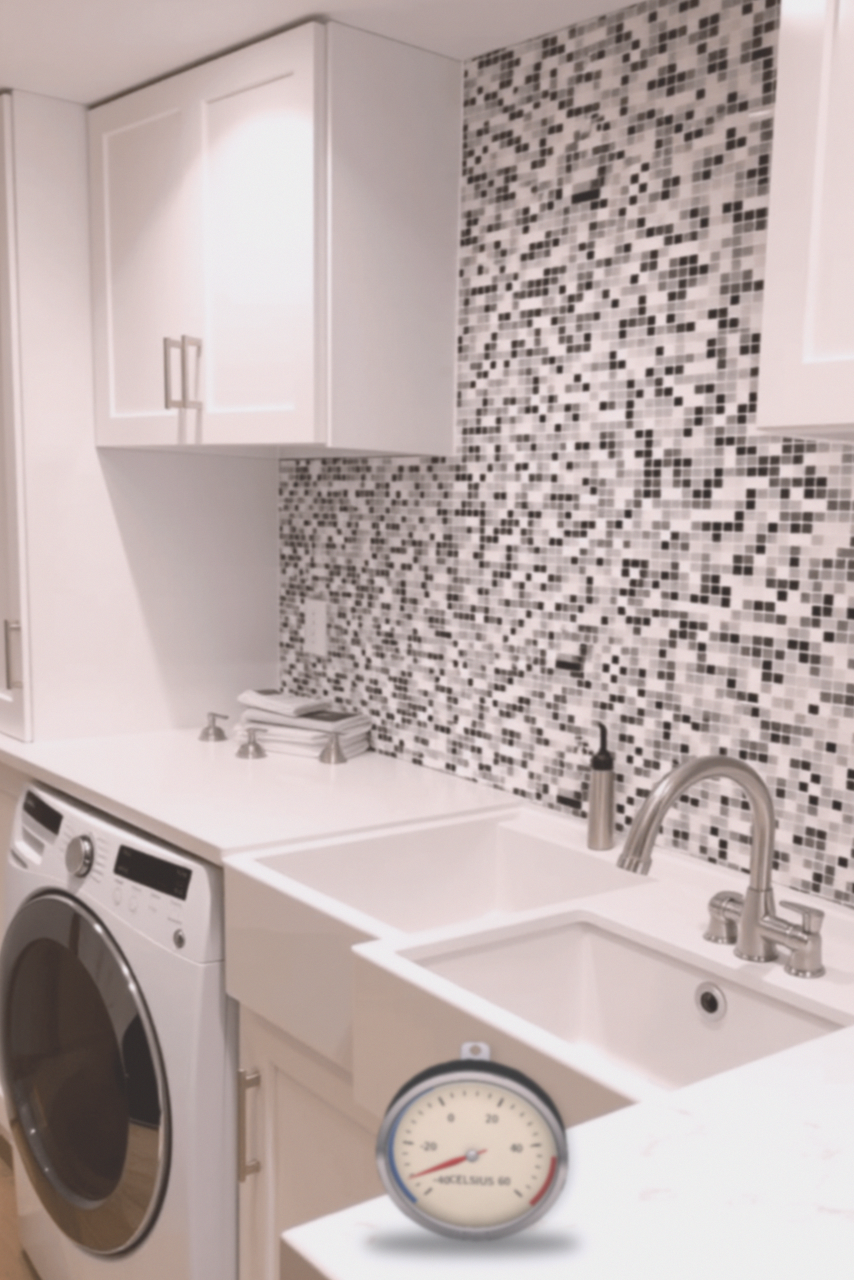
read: -32 °C
